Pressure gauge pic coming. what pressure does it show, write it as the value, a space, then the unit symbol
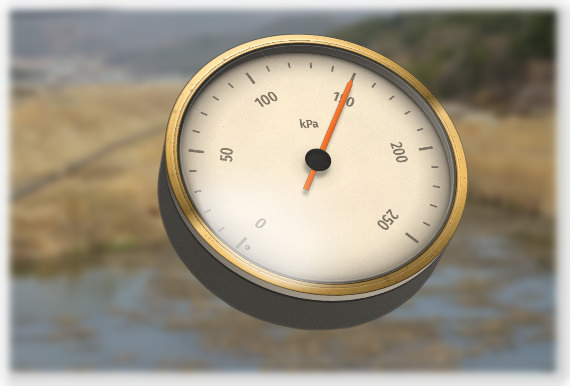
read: 150 kPa
